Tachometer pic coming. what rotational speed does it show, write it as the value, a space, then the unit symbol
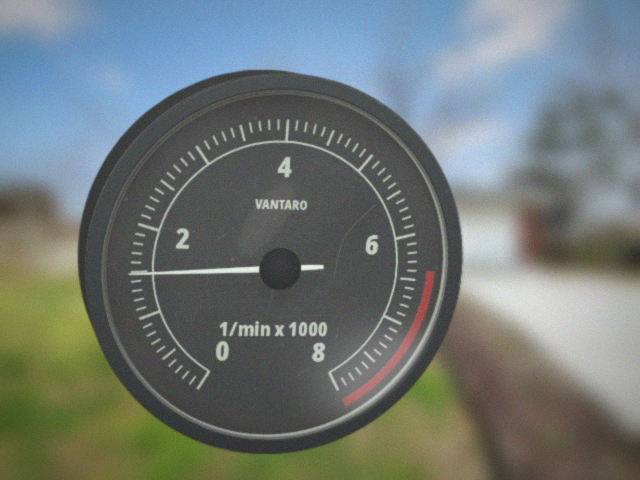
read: 1500 rpm
